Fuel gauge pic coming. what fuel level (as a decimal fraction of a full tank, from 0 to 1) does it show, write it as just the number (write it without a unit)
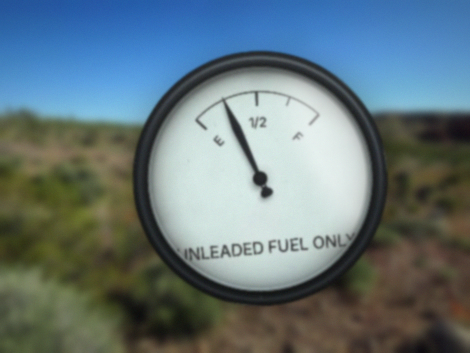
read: 0.25
